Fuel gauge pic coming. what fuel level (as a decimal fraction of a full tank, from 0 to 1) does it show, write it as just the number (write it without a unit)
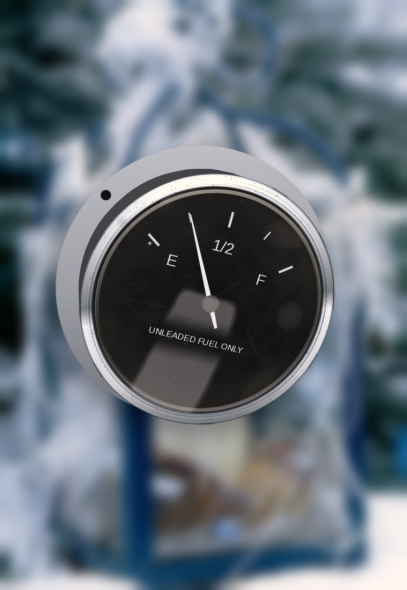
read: 0.25
